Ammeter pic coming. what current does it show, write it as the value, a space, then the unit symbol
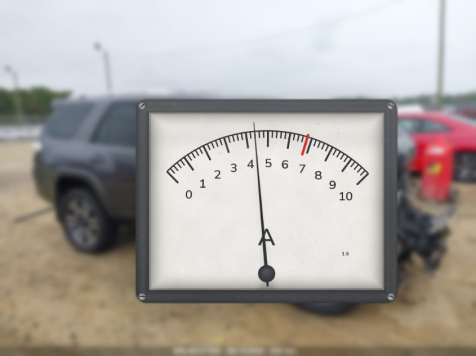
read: 4.4 A
